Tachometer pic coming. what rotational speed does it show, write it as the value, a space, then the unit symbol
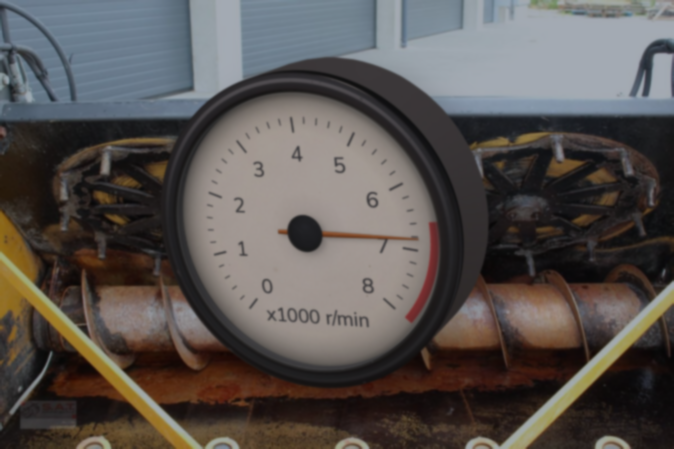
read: 6800 rpm
